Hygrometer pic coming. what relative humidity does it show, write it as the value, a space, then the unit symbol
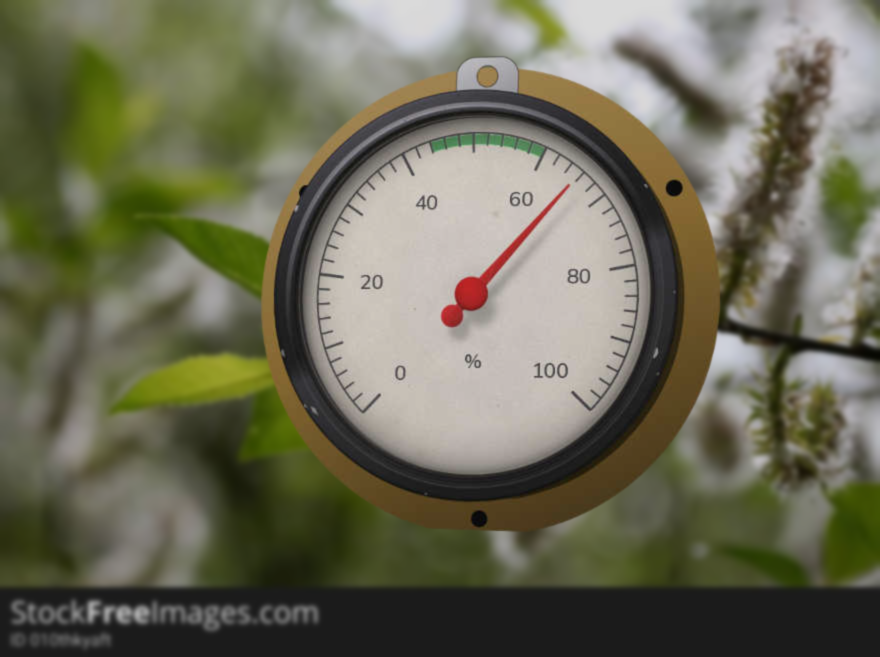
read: 66 %
